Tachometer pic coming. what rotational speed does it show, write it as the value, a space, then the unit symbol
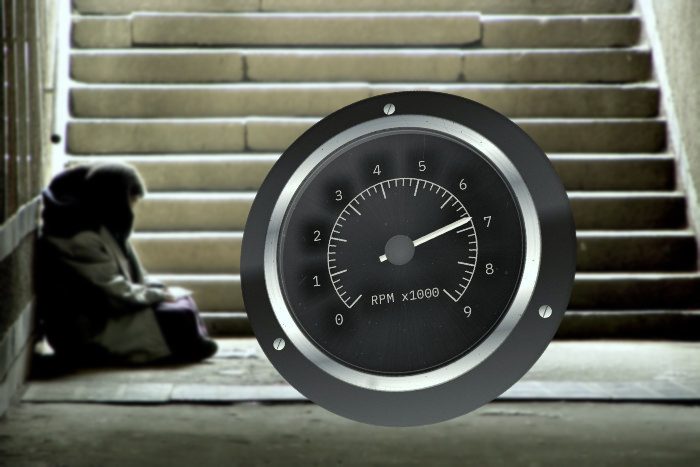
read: 6800 rpm
